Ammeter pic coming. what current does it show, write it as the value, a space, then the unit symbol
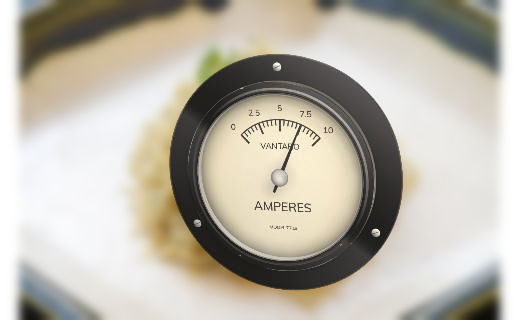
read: 7.5 A
